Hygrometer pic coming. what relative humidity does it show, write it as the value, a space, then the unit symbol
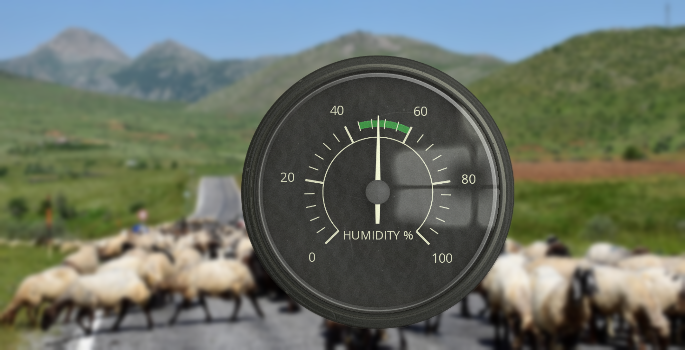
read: 50 %
